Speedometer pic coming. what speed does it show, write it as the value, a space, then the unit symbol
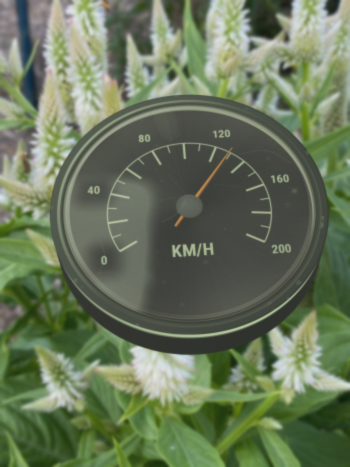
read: 130 km/h
